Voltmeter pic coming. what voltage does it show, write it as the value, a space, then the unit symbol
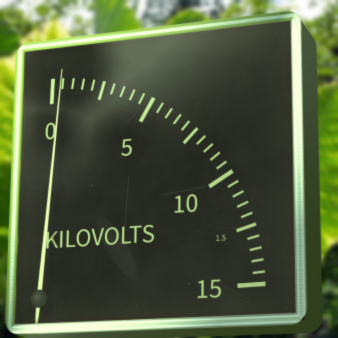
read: 0.5 kV
